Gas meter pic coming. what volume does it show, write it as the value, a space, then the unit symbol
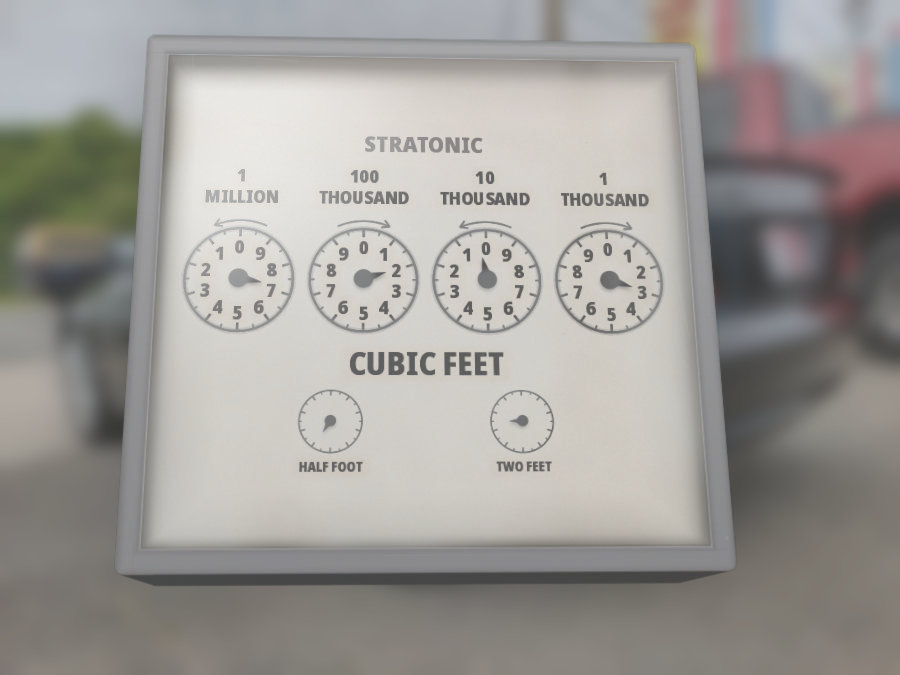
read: 720300 ft³
